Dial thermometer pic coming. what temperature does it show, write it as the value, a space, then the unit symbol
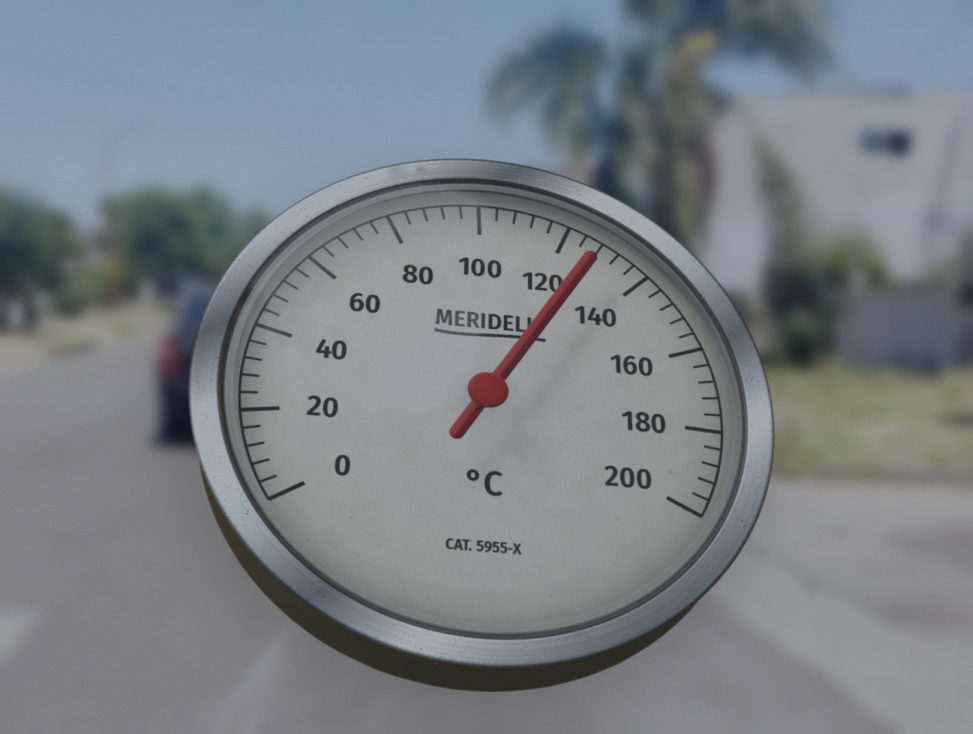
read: 128 °C
